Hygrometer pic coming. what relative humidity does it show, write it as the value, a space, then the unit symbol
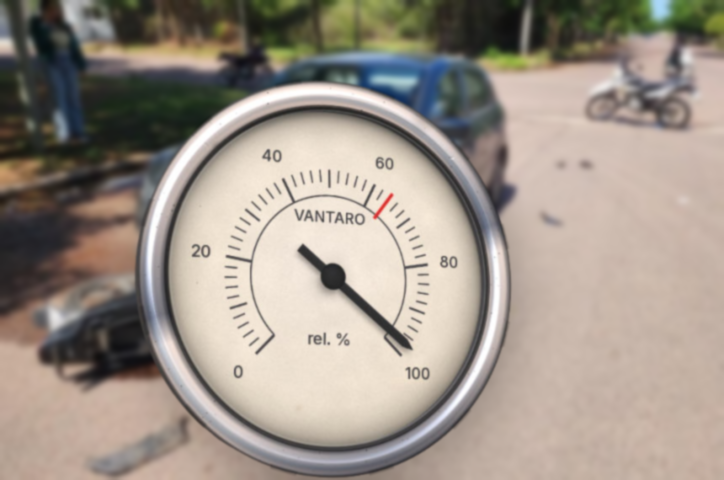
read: 98 %
